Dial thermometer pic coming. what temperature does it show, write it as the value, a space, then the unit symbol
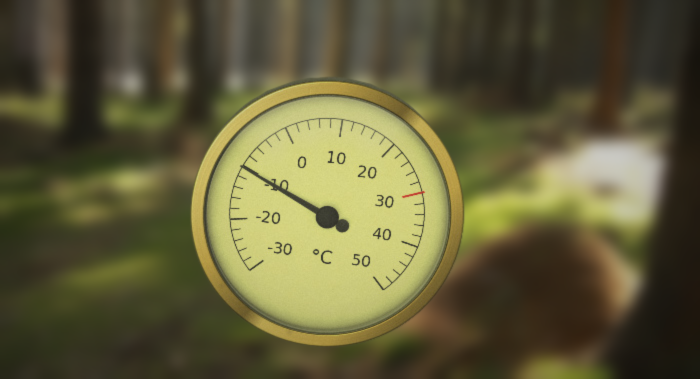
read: -10 °C
